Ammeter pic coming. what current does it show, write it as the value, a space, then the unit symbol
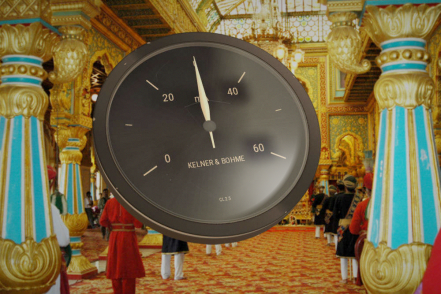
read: 30 mA
